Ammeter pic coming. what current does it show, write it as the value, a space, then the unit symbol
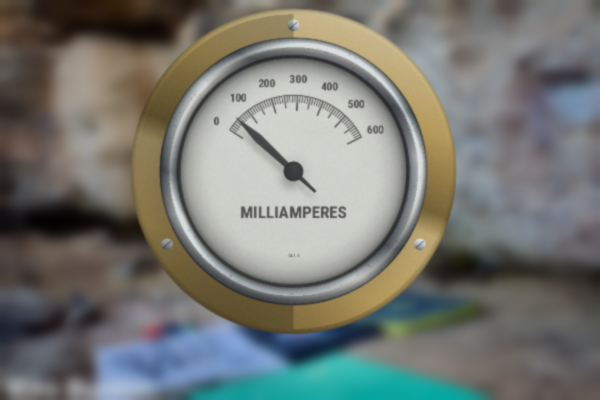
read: 50 mA
